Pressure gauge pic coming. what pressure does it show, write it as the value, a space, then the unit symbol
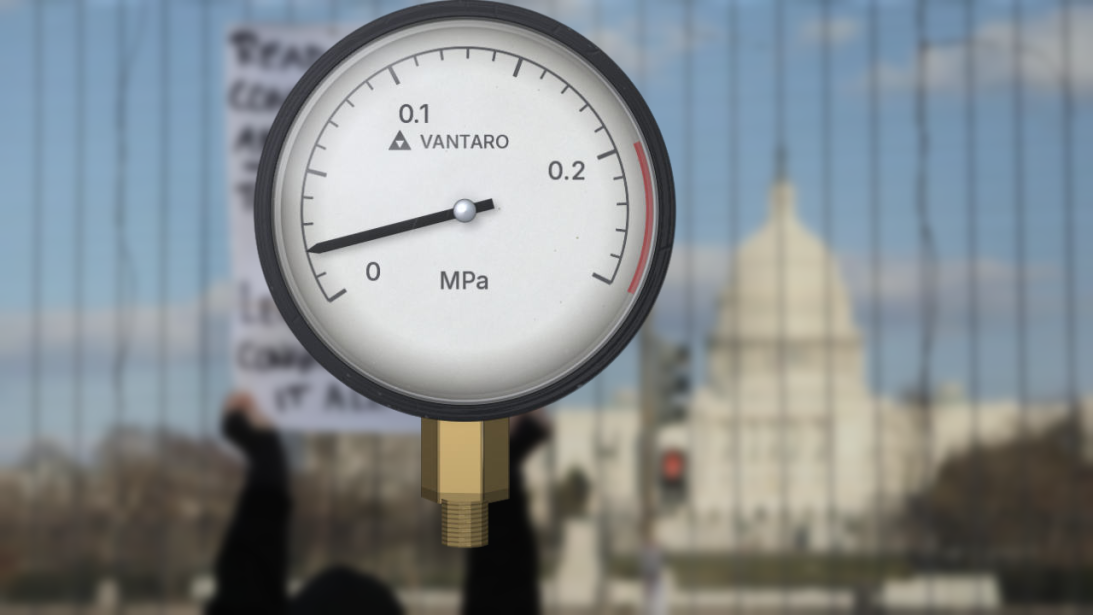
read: 0.02 MPa
